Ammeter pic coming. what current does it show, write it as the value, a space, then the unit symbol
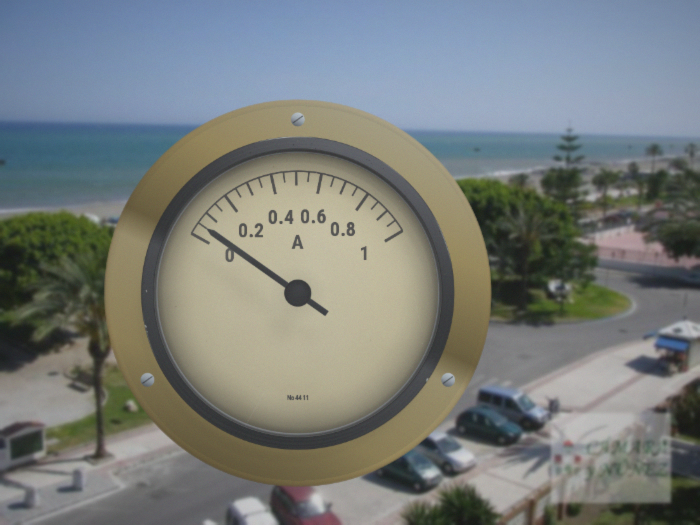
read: 0.05 A
